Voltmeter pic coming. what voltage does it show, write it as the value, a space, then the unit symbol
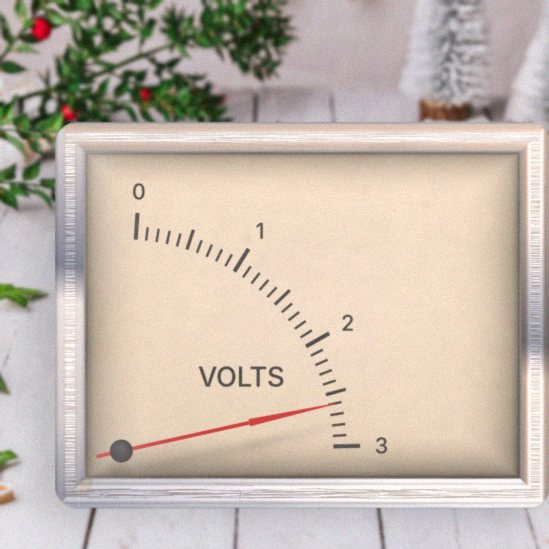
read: 2.6 V
